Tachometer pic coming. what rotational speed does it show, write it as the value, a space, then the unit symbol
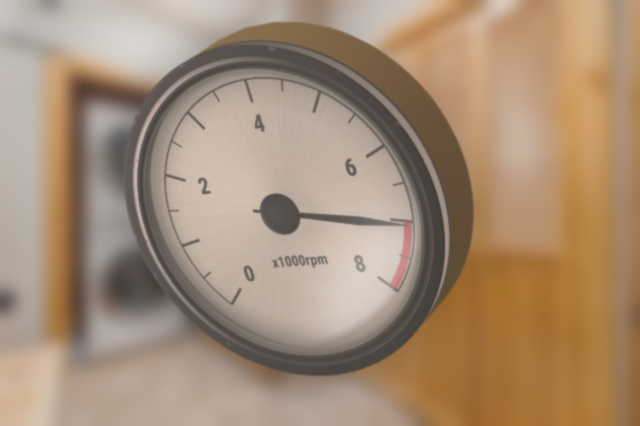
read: 7000 rpm
